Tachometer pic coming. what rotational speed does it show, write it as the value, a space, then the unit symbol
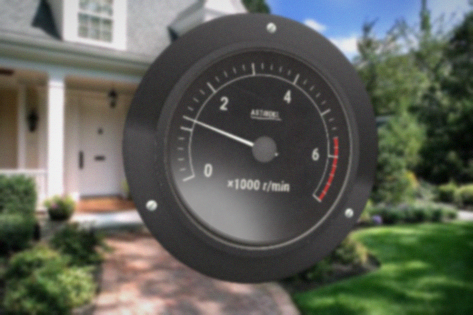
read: 1200 rpm
